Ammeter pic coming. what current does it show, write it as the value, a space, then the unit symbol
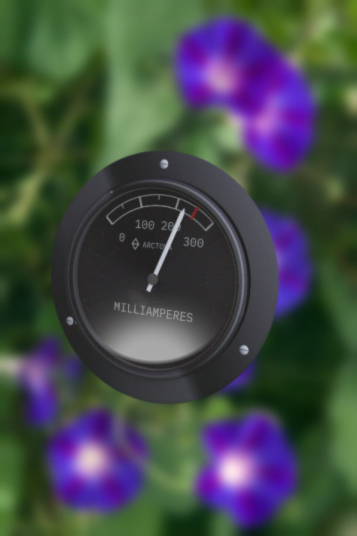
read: 225 mA
